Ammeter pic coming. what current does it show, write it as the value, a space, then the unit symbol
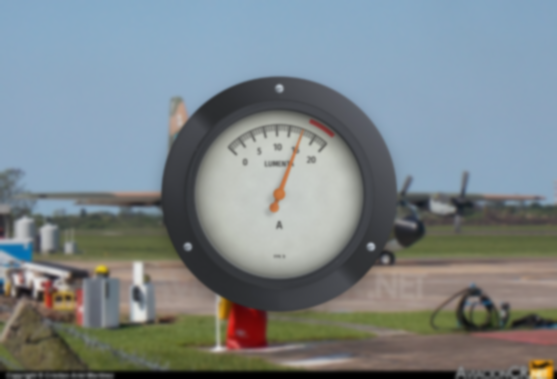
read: 15 A
